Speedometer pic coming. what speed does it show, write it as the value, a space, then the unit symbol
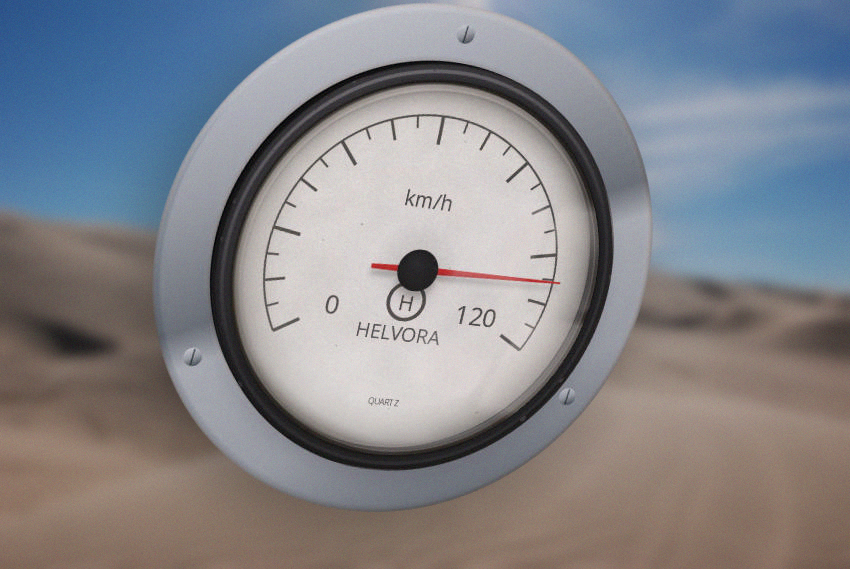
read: 105 km/h
